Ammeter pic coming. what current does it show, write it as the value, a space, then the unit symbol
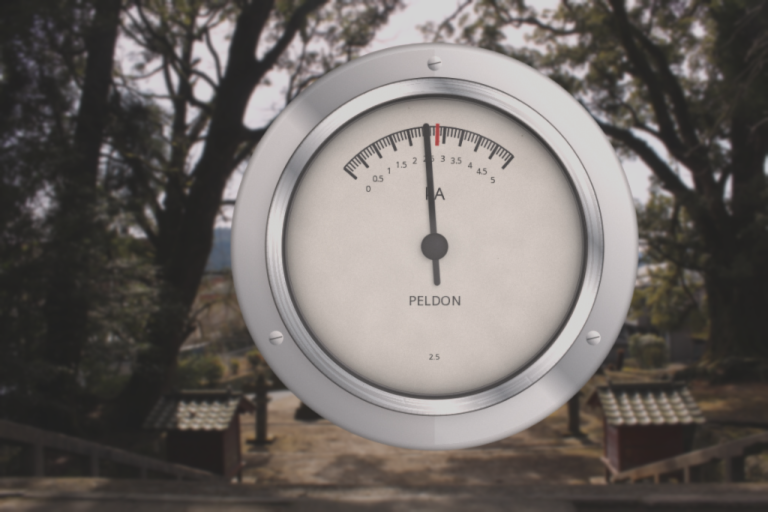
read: 2.5 kA
